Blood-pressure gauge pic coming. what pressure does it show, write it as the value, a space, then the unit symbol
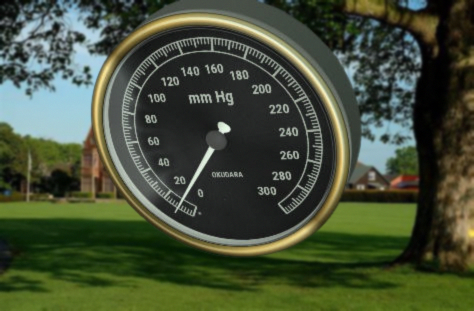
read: 10 mmHg
